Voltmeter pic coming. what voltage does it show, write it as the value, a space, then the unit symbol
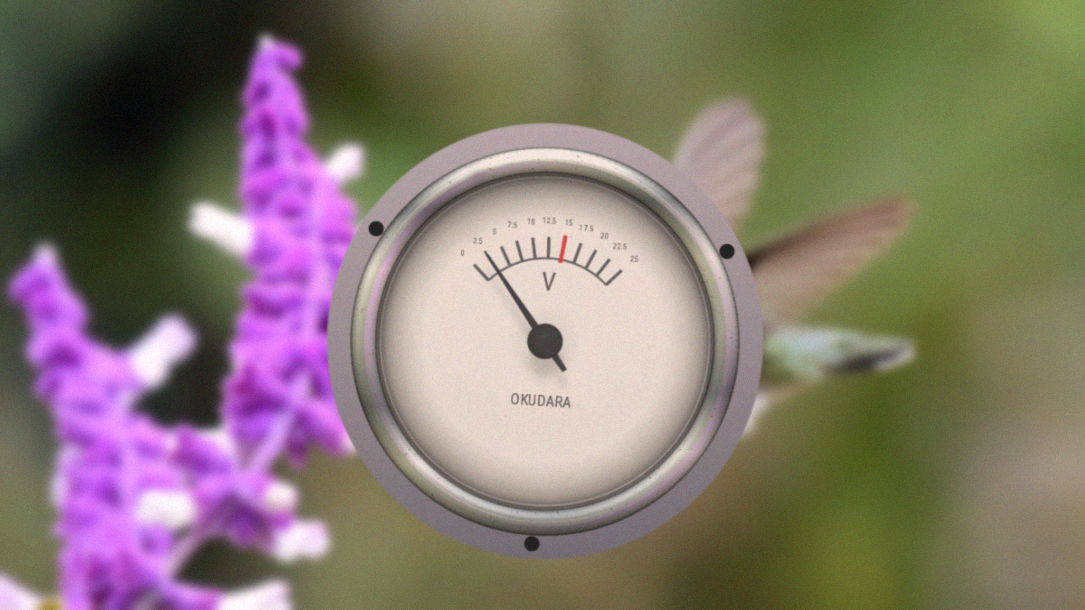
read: 2.5 V
